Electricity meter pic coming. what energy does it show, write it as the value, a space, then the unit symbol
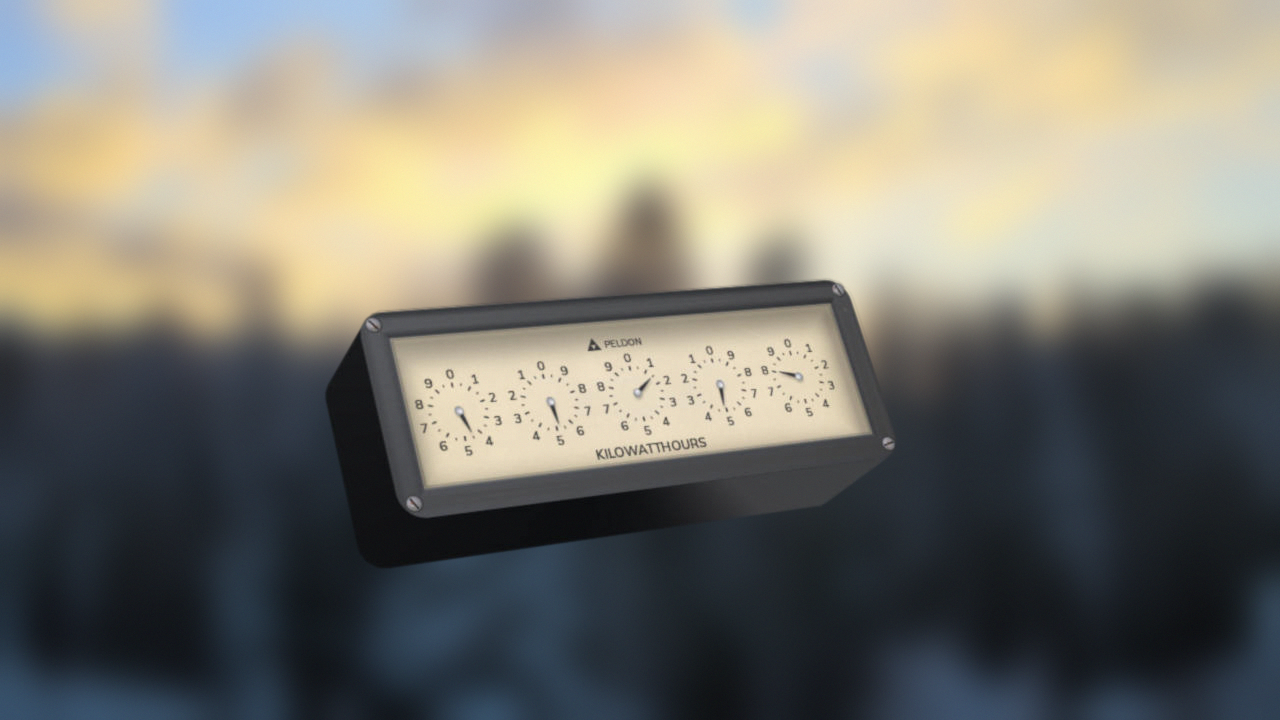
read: 45148 kWh
